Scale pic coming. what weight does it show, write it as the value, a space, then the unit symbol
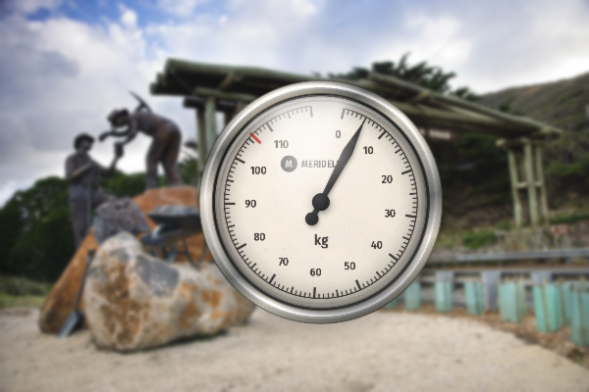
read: 5 kg
